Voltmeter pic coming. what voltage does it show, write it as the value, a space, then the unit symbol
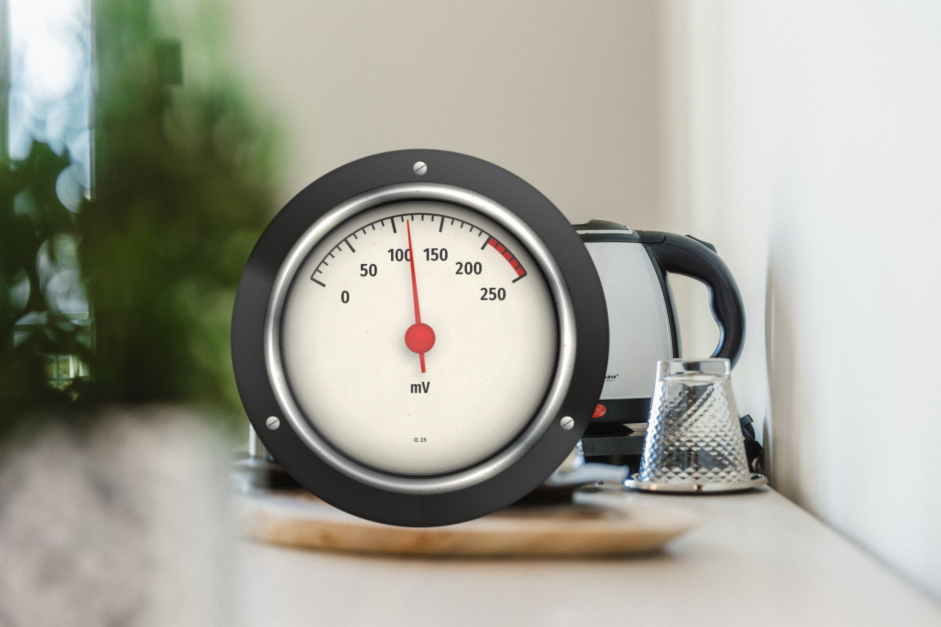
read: 115 mV
